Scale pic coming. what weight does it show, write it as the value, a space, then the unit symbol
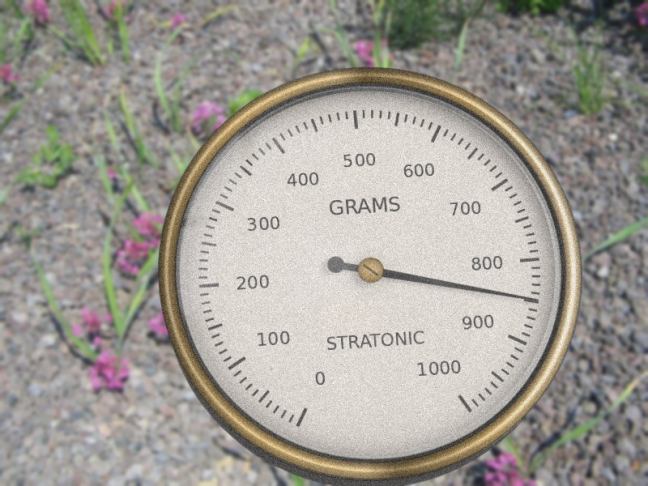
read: 850 g
